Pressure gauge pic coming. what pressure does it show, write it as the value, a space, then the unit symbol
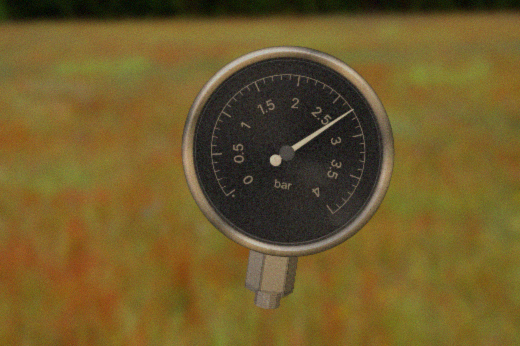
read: 2.7 bar
